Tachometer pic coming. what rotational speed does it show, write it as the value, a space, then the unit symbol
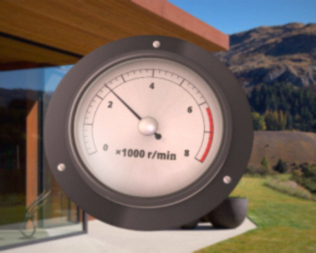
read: 2400 rpm
